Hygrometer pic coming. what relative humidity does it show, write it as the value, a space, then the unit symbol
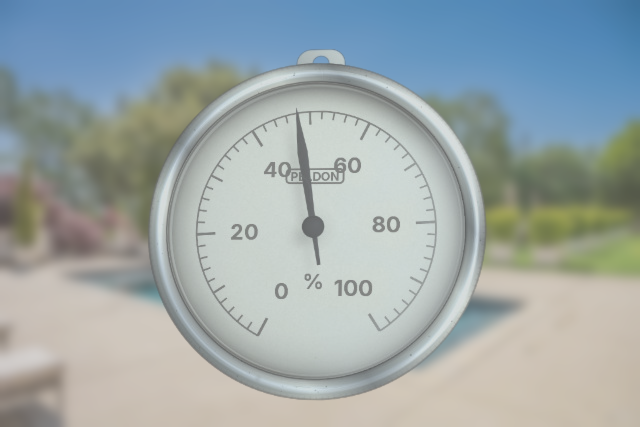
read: 48 %
